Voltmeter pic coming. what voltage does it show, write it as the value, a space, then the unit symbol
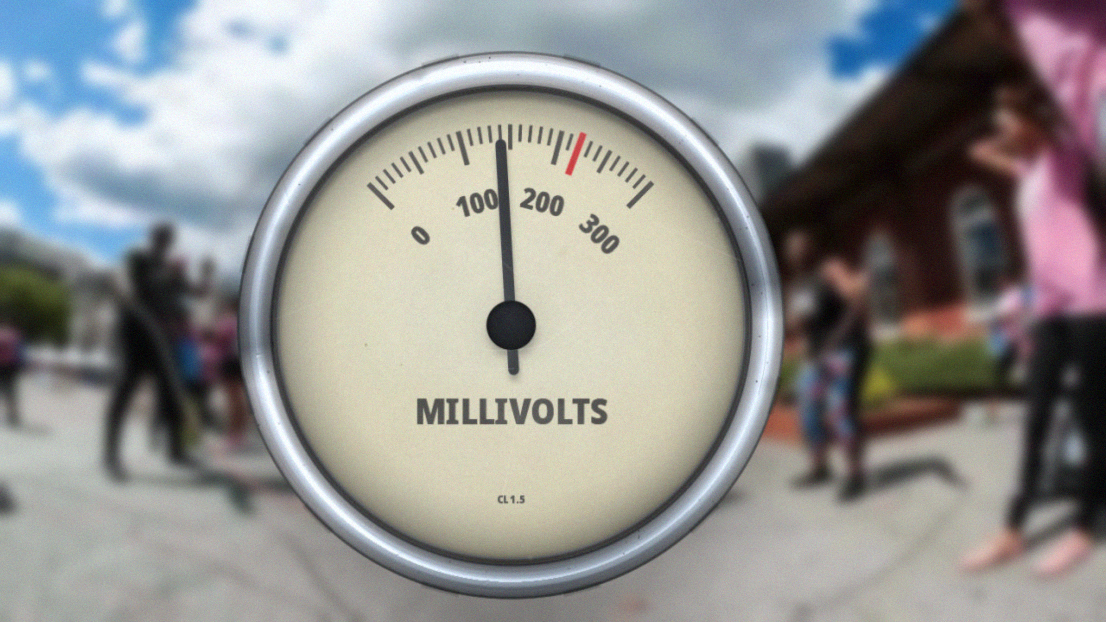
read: 140 mV
